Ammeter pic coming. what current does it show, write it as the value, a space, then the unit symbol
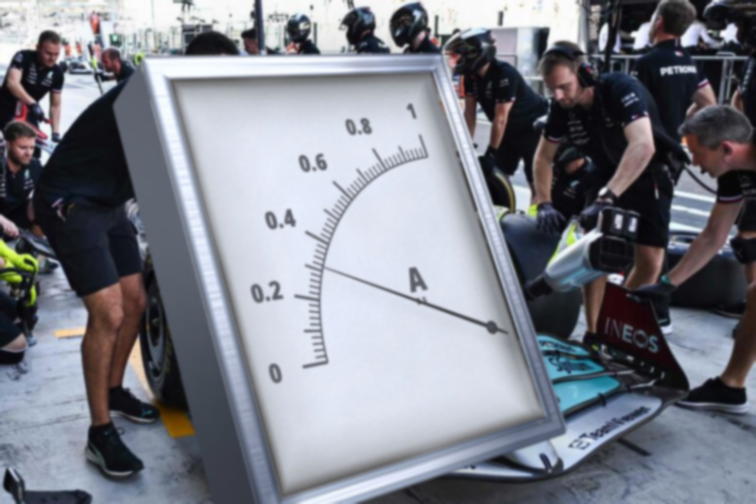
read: 0.3 A
